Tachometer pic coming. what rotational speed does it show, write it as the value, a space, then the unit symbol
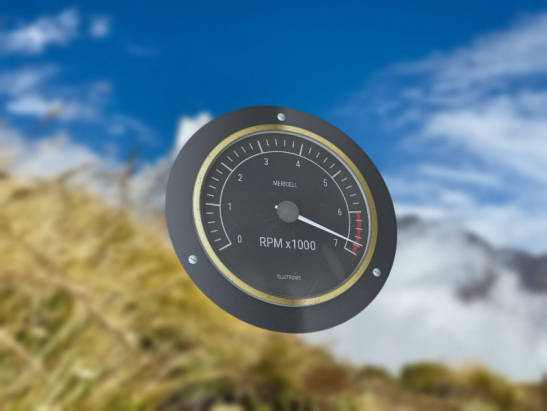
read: 6800 rpm
